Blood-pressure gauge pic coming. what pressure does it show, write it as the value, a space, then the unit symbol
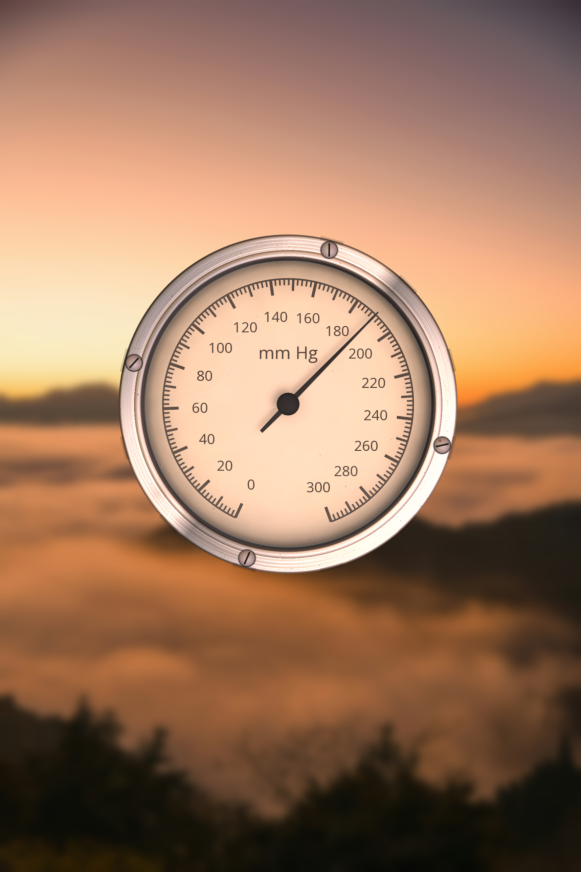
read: 190 mmHg
